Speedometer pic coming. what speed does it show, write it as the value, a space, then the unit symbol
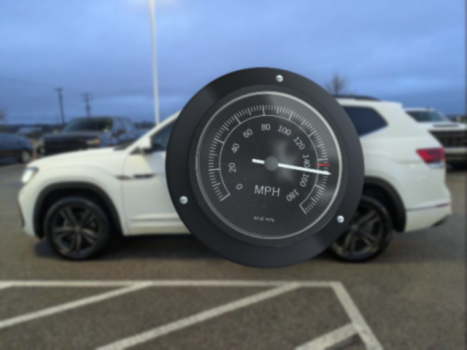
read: 150 mph
